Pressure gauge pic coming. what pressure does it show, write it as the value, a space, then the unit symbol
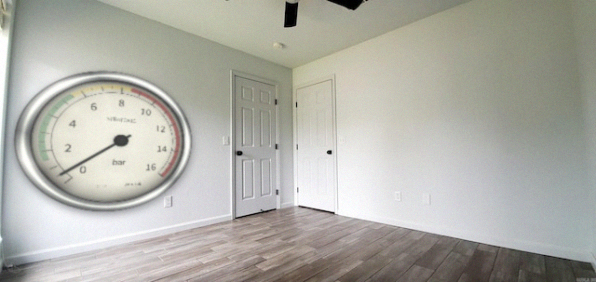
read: 0.5 bar
